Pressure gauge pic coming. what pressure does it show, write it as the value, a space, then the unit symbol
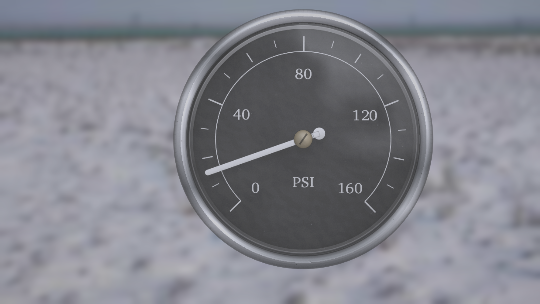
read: 15 psi
